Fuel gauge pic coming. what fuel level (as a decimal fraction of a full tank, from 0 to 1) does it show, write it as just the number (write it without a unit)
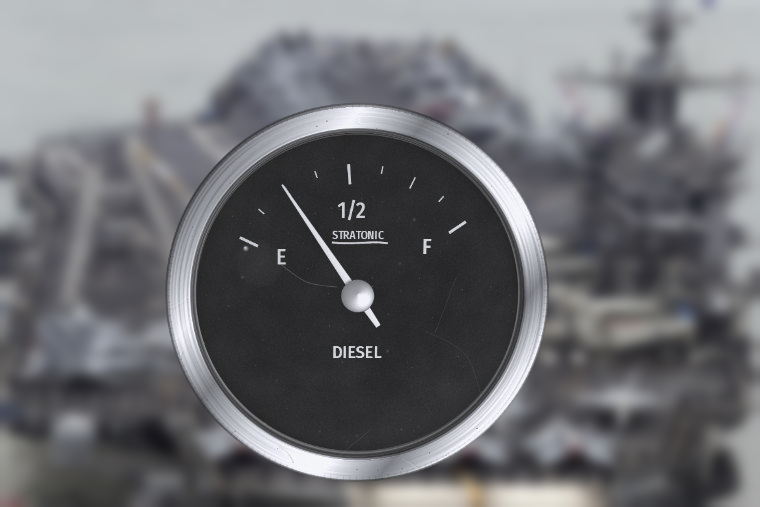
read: 0.25
